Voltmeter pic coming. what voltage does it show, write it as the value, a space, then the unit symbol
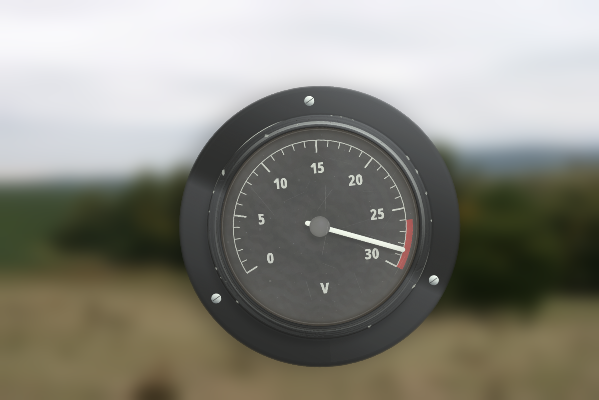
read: 28.5 V
